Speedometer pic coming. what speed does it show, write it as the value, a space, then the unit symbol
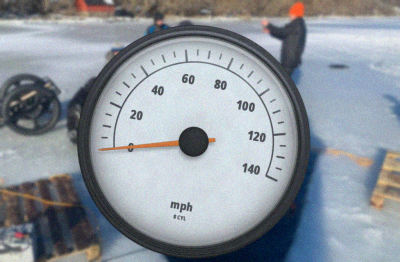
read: 0 mph
